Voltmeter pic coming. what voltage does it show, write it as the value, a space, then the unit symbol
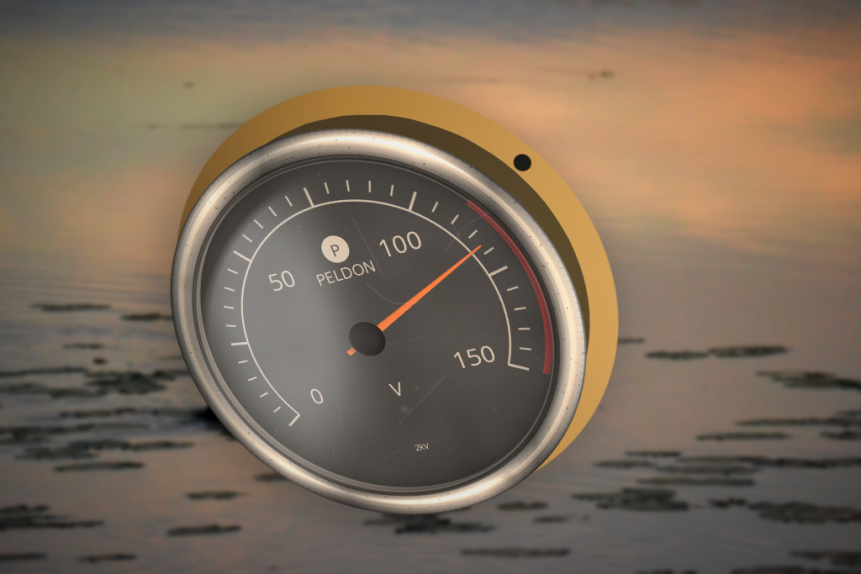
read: 117.5 V
